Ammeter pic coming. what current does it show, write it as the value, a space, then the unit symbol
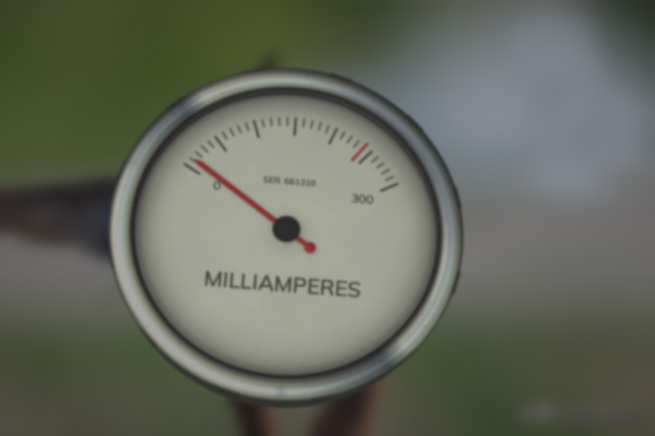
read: 10 mA
